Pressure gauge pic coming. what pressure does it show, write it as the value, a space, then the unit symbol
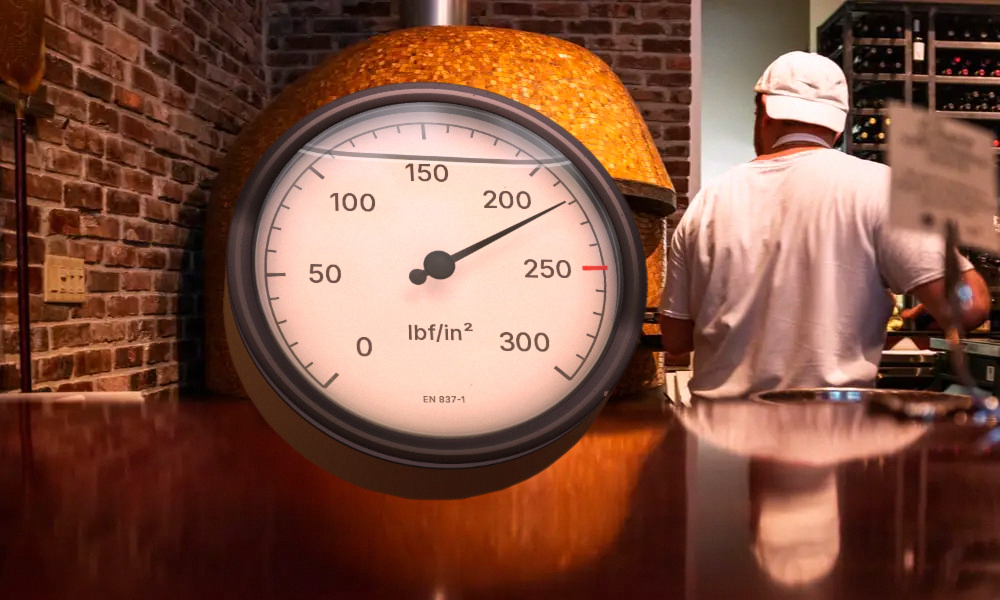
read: 220 psi
